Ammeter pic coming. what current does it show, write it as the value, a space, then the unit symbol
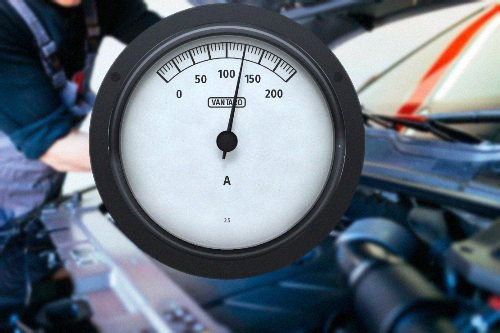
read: 125 A
